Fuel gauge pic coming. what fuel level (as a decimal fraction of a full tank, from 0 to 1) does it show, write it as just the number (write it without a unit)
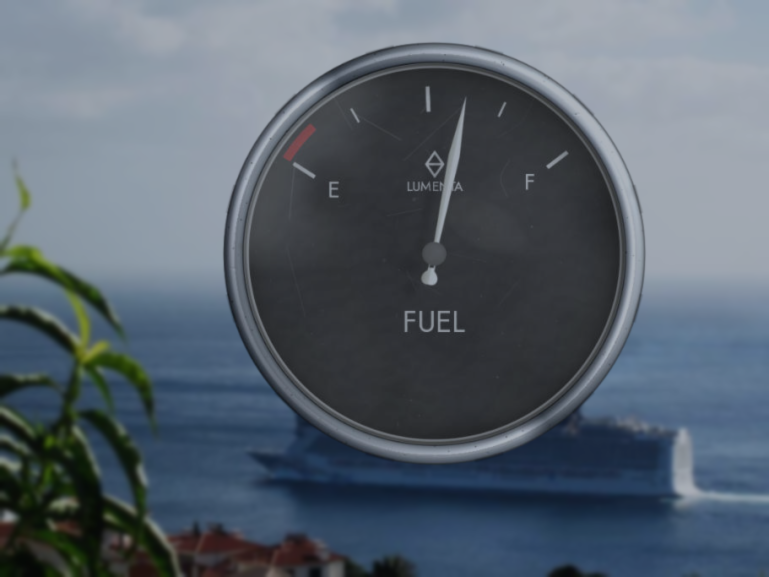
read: 0.625
